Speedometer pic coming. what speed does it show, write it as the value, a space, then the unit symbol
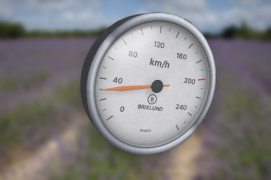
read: 30 km/h
